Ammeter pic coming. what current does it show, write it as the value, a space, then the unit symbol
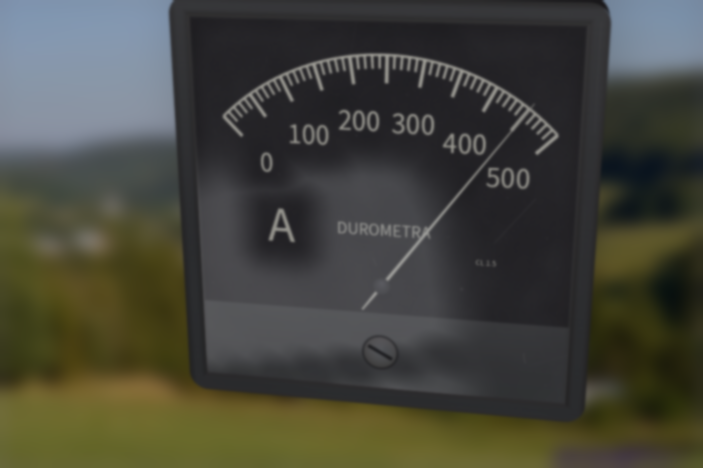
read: 450 A
